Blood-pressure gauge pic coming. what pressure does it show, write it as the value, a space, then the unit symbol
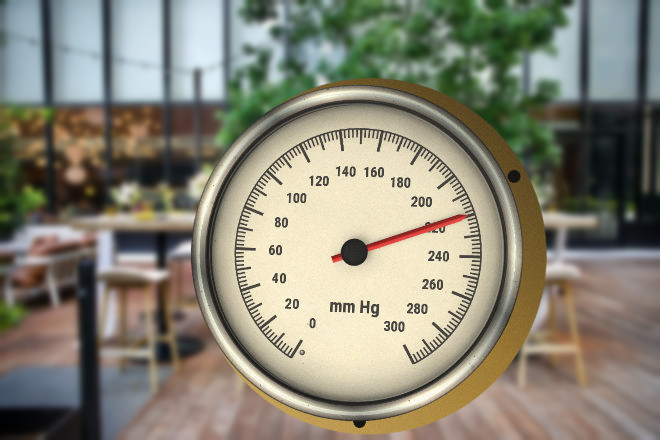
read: 220 mmHg
